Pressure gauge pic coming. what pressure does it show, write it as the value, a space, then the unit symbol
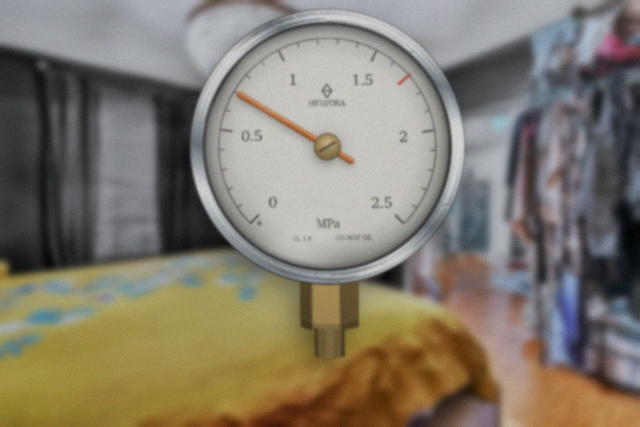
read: 0.7 MPa
